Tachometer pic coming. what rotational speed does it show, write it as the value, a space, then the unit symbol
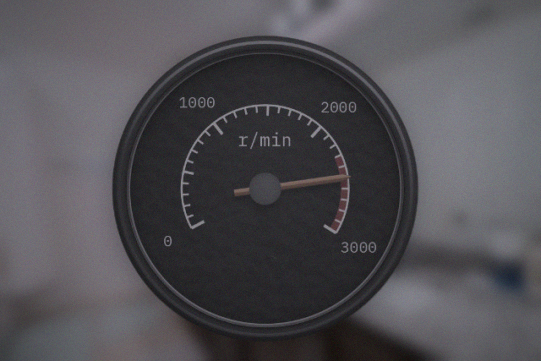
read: 2500 rpm
